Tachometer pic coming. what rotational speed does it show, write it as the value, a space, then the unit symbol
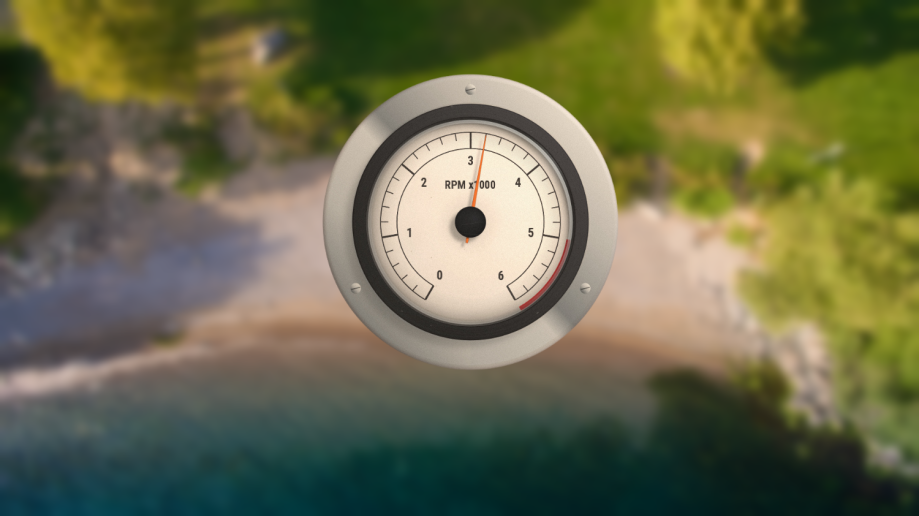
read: 3200 rpm
